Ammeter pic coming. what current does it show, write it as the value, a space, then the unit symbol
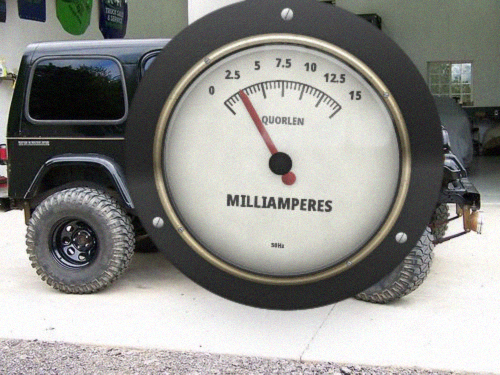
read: 2.5 mA
